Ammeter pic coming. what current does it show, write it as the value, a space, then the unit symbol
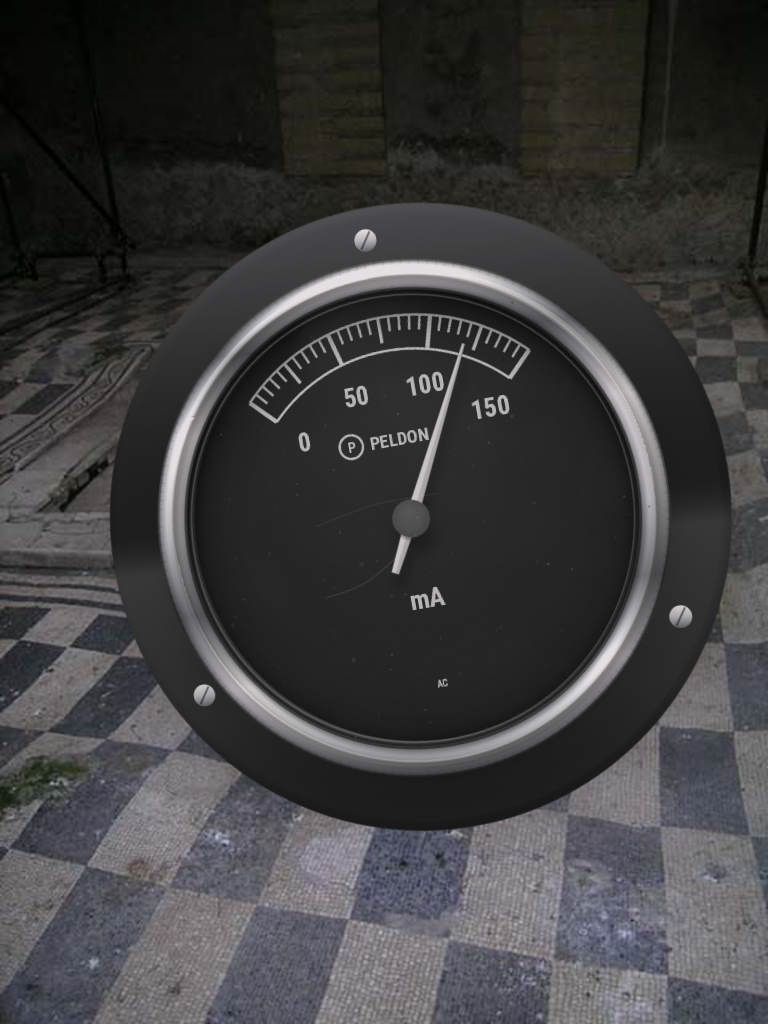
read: 120 mA
